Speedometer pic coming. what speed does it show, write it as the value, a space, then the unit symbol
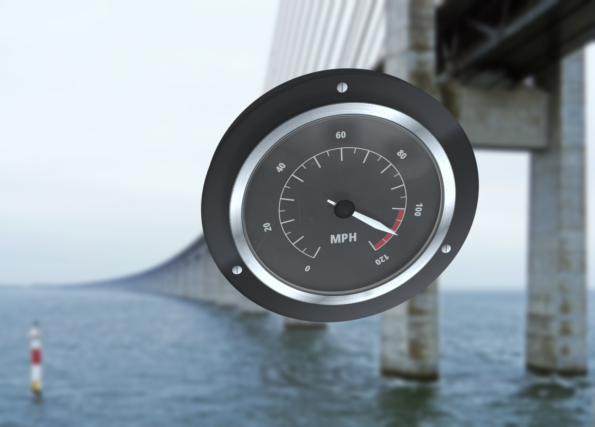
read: 110 mph
